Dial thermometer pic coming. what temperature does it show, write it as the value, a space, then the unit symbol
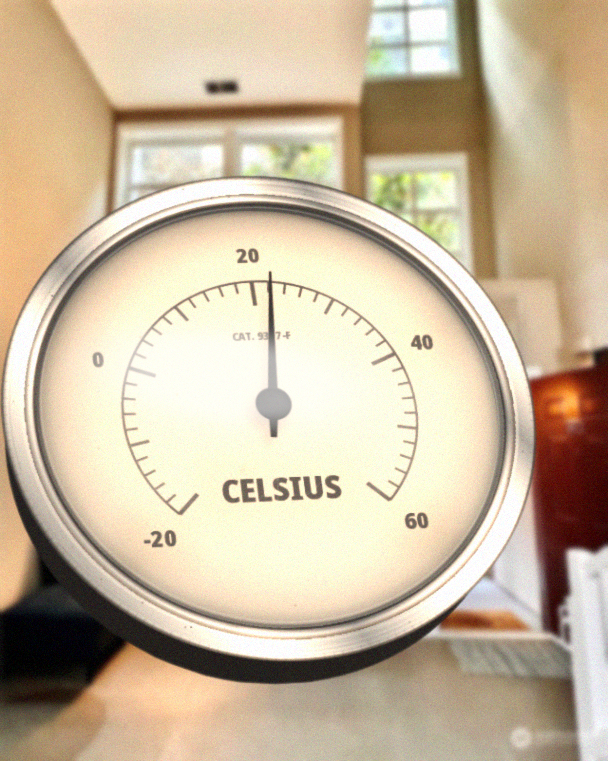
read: 22 °C
